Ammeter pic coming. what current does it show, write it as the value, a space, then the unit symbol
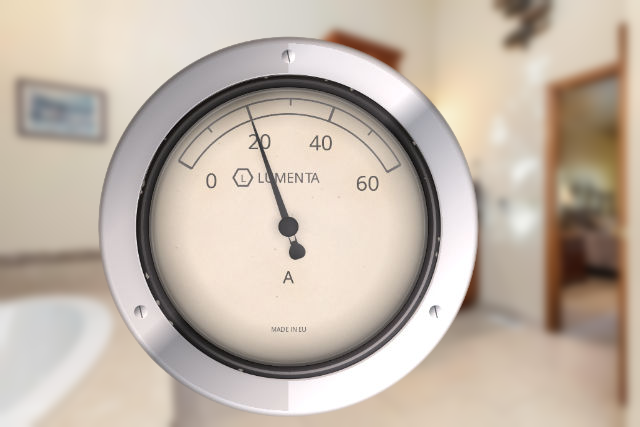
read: 20 A
